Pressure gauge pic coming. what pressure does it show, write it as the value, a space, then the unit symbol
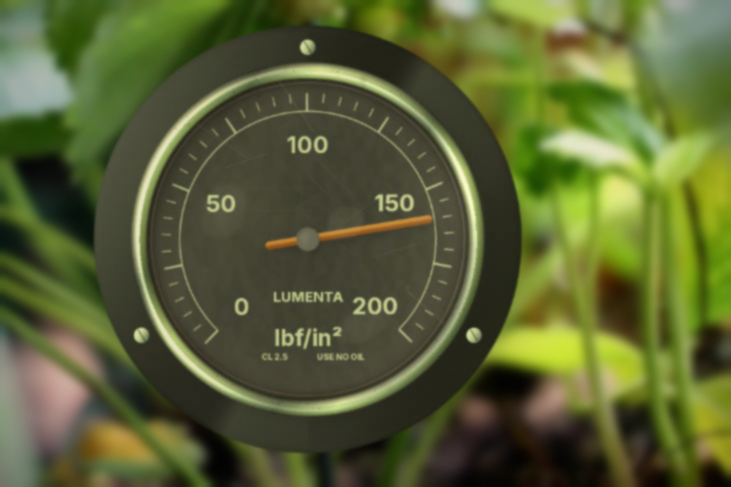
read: 160 psi
